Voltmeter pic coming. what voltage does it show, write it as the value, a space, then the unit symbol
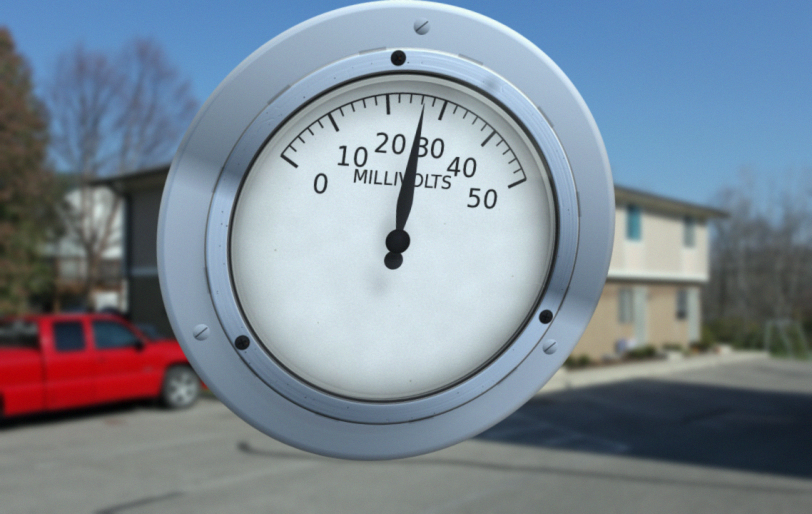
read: 26 mV
